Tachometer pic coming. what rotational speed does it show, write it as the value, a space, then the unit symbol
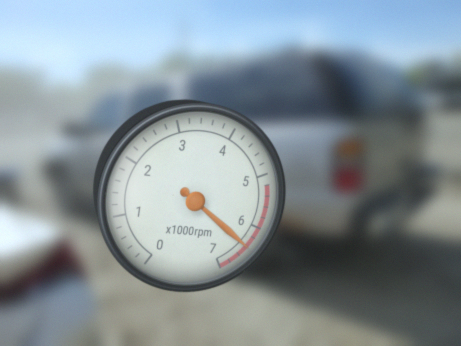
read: 6400 rpm
